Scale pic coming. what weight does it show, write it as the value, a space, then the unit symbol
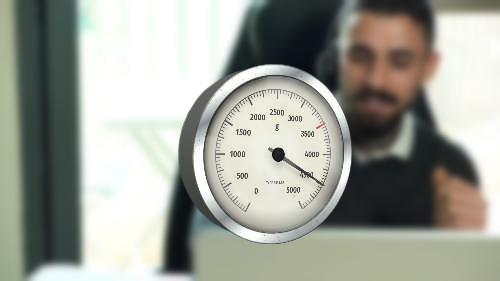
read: 4500 g
